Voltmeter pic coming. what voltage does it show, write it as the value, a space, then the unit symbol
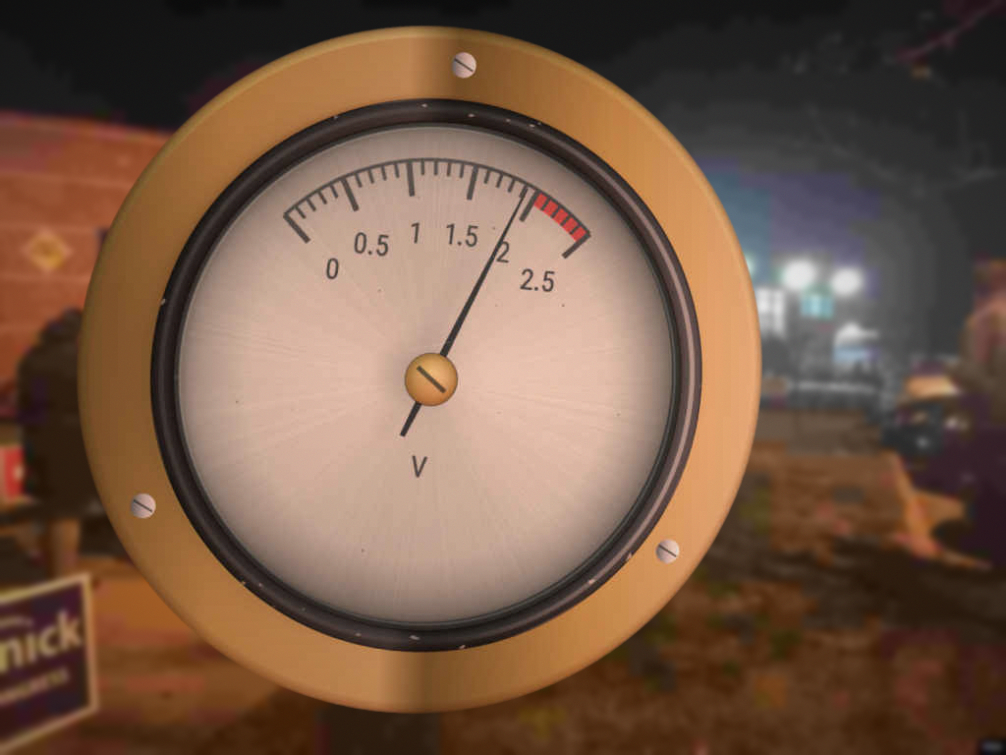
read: 1.9 V
